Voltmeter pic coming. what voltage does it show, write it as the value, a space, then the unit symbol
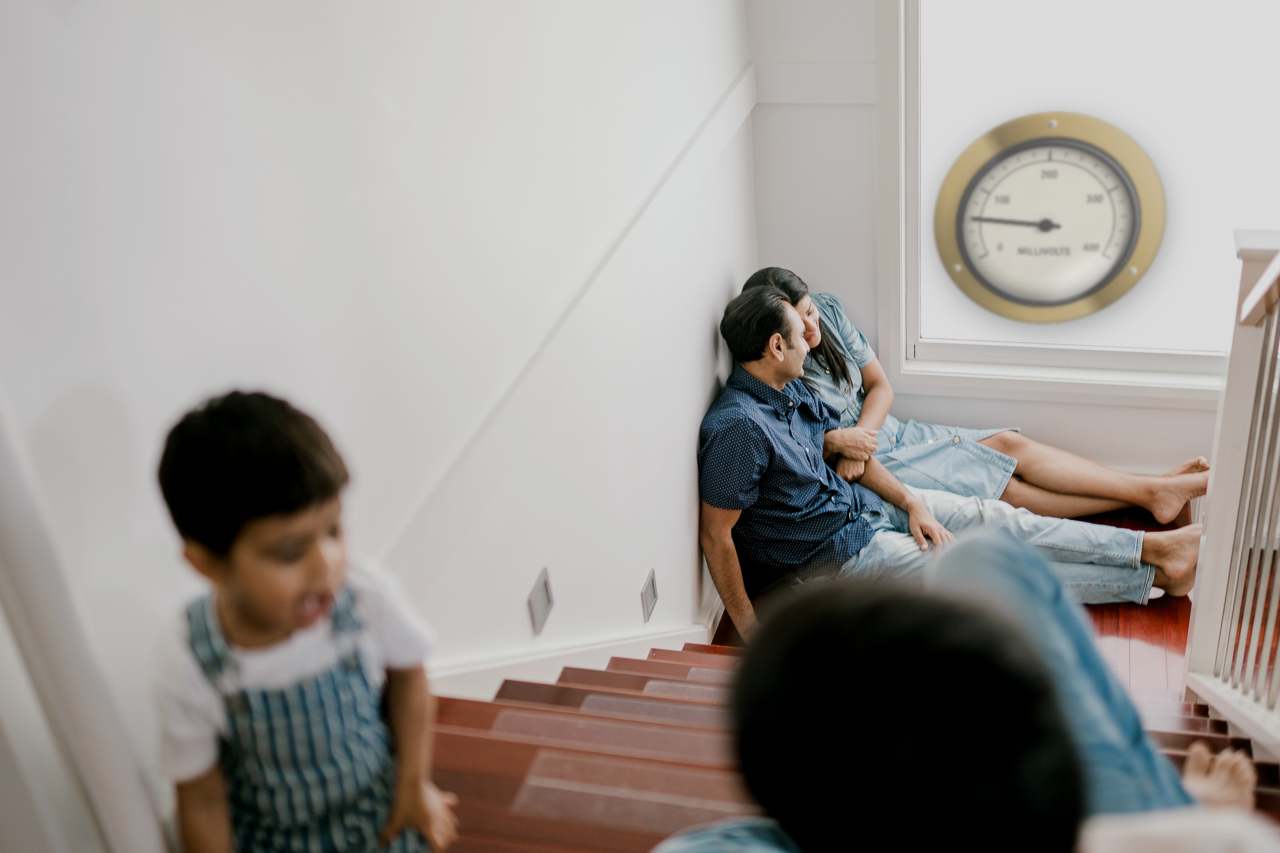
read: 60 mV
